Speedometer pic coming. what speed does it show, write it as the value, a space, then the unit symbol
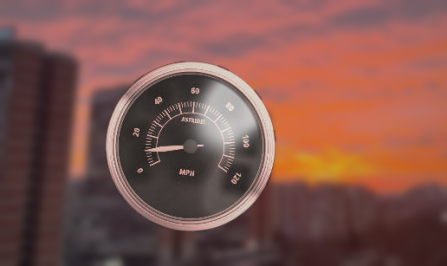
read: 10 mph
